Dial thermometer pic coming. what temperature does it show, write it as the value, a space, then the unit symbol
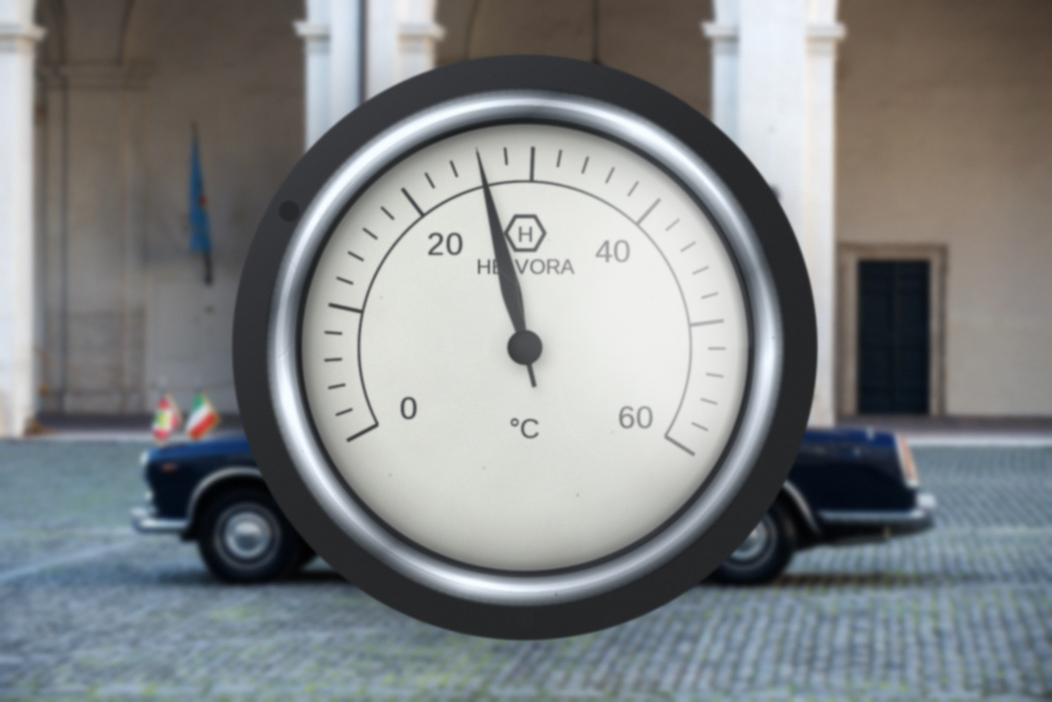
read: 26 °C
